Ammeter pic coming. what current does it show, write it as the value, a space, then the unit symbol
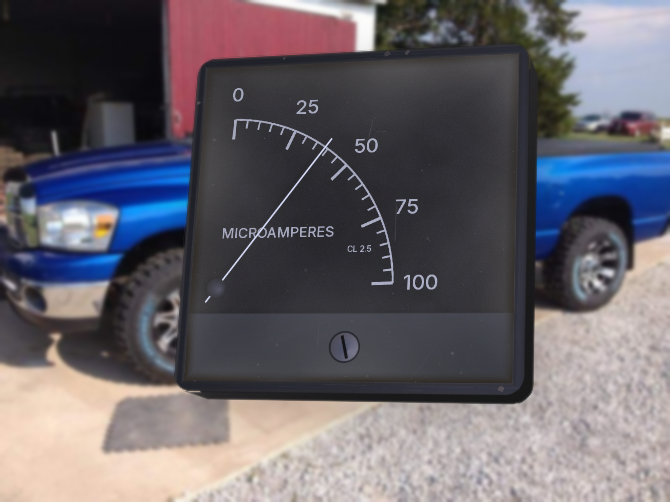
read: 40 µA
